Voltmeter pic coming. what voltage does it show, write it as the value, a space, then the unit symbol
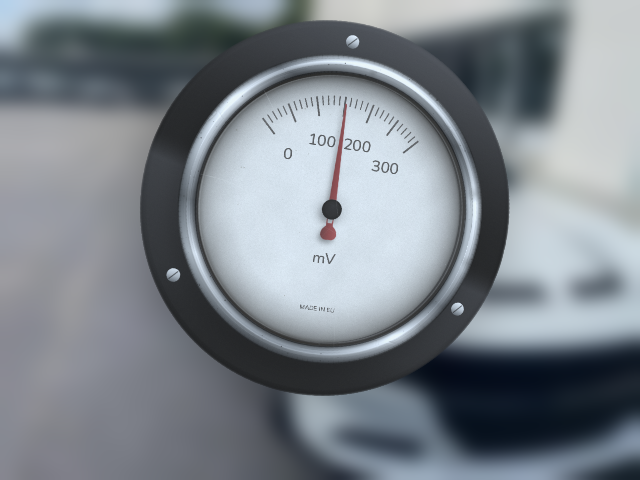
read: 150 mV
